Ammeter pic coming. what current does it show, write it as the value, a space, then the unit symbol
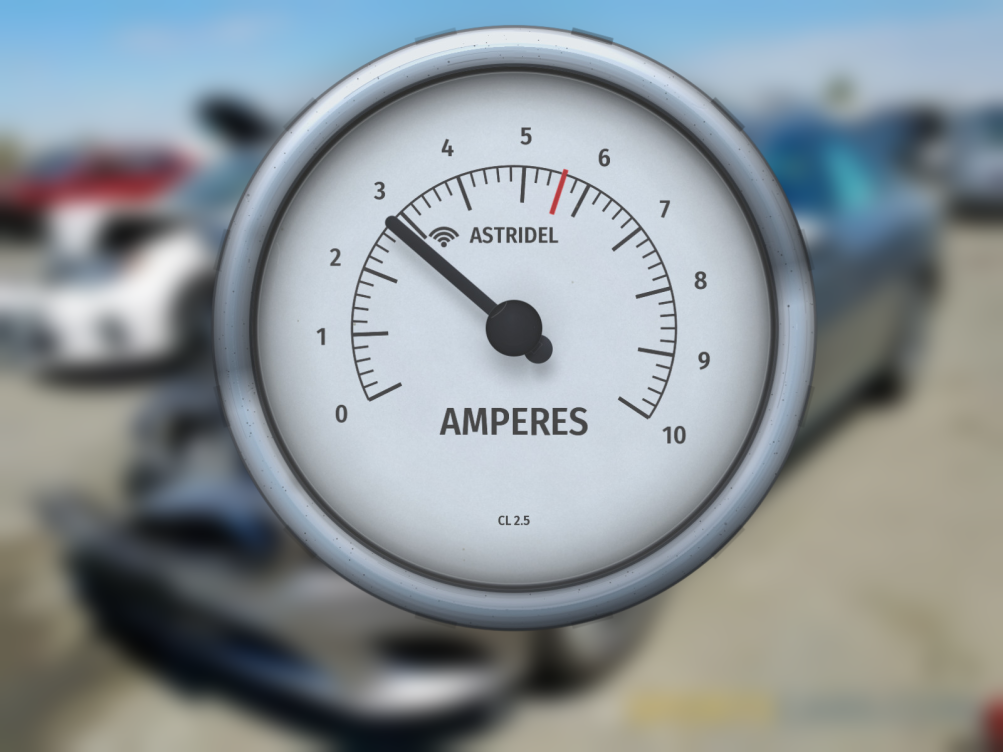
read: 2.8 A
